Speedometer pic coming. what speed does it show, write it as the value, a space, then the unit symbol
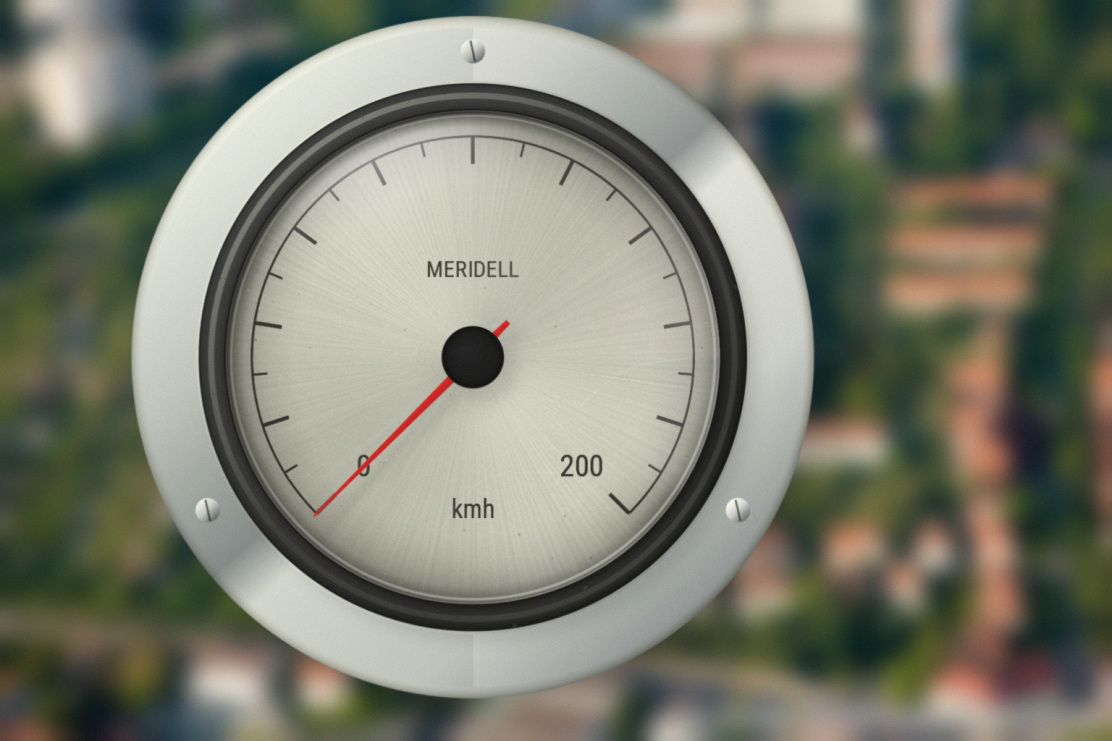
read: 0 km/h
